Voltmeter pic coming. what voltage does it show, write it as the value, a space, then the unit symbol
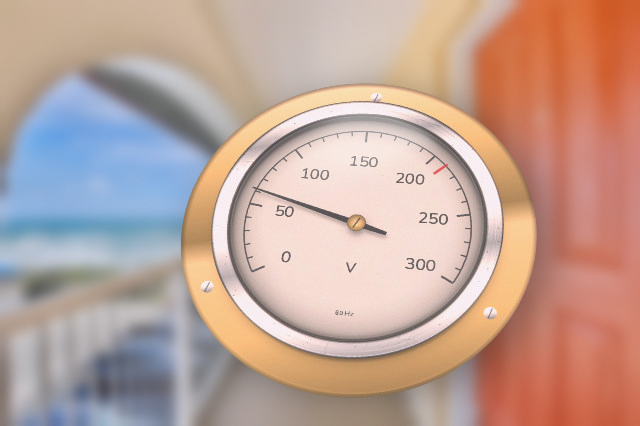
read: 60 V
